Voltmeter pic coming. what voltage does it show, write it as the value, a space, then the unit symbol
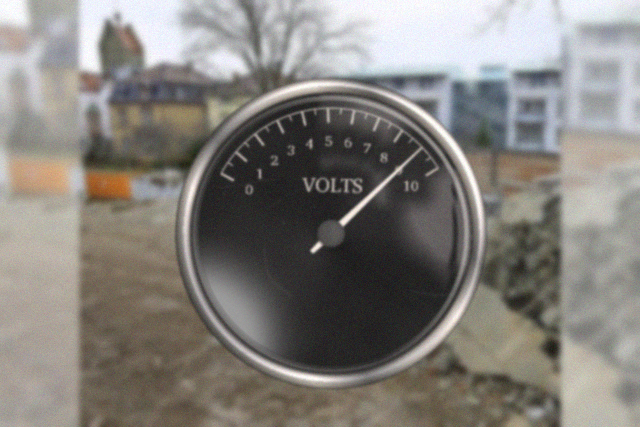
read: 9 V
